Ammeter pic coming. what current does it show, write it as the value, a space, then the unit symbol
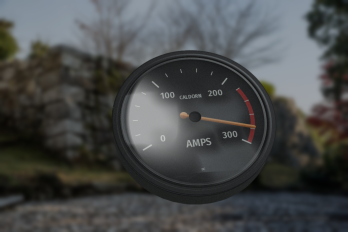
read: 280 A
